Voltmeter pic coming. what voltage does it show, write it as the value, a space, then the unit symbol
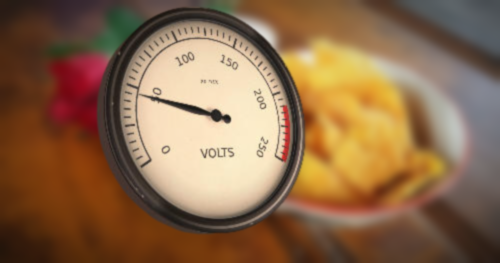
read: 45 V
